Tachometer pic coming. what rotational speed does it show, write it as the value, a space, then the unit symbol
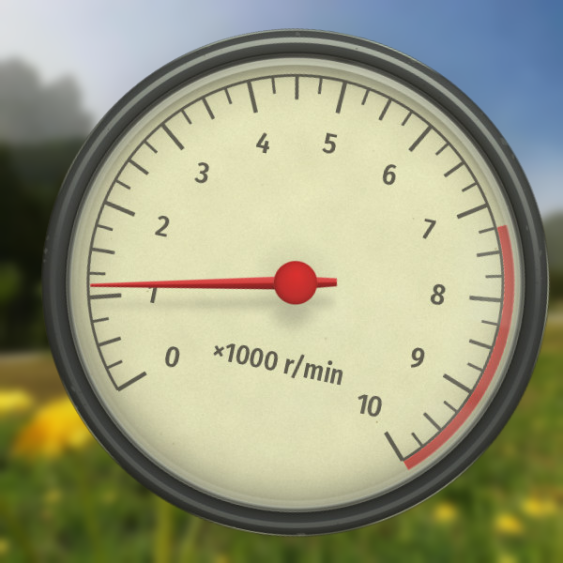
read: 1125 rpm
